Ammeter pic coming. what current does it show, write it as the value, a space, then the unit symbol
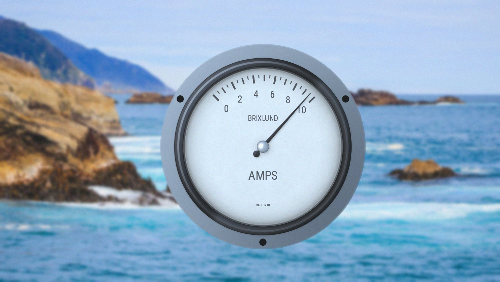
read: 9.5 A
